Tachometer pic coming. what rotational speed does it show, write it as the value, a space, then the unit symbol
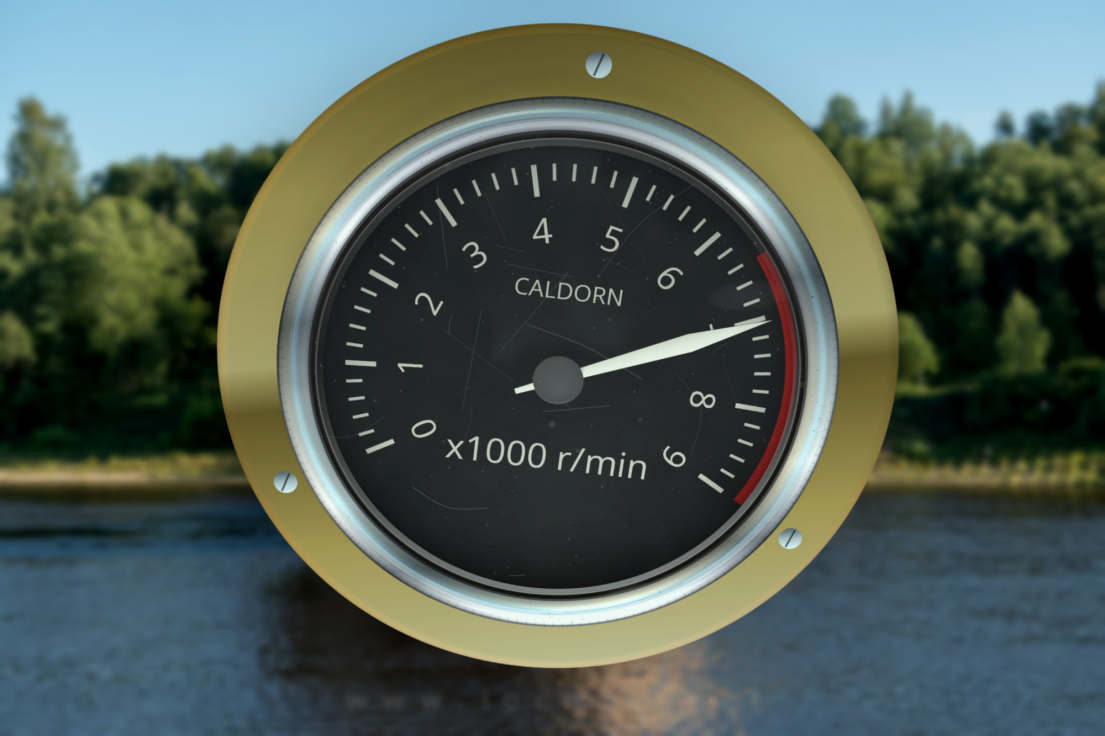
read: 7000 rpm
